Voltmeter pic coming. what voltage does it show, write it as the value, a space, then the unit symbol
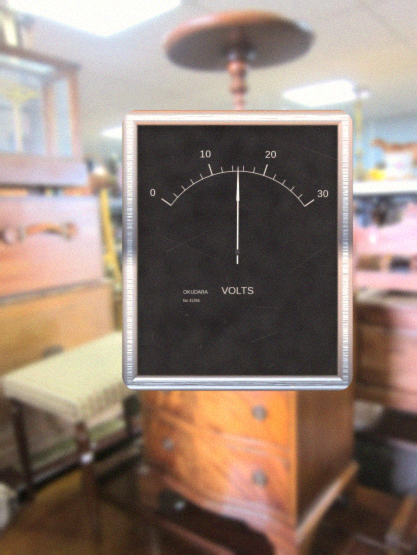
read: 15 V
